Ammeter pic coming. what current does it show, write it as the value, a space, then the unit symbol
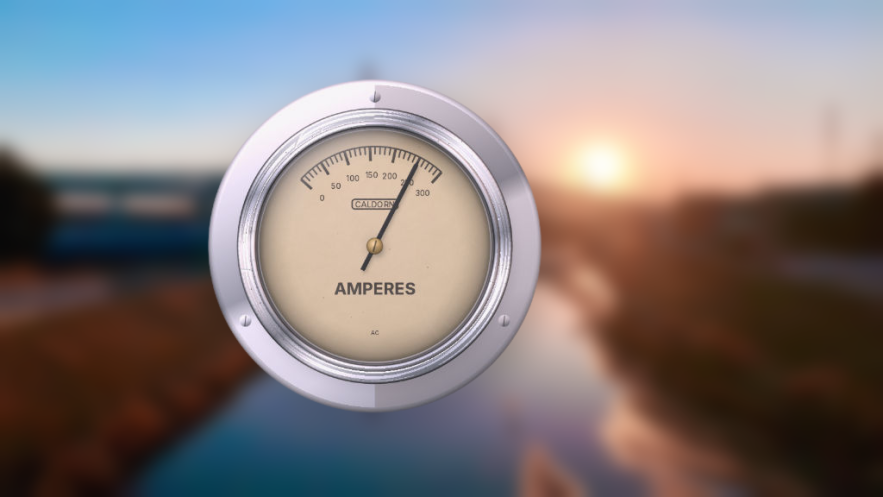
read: 250 A
